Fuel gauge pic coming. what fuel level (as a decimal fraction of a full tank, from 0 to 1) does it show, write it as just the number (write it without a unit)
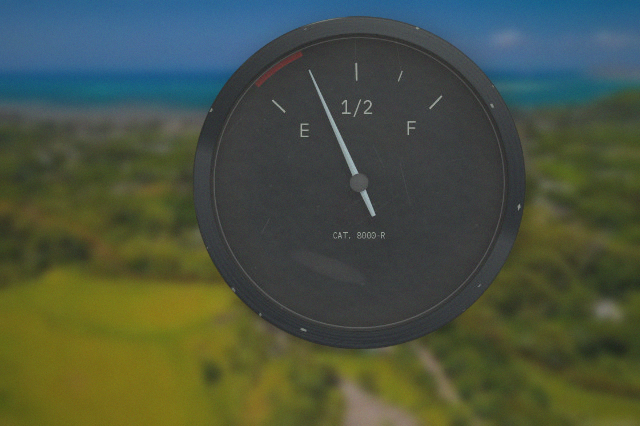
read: 0.25
